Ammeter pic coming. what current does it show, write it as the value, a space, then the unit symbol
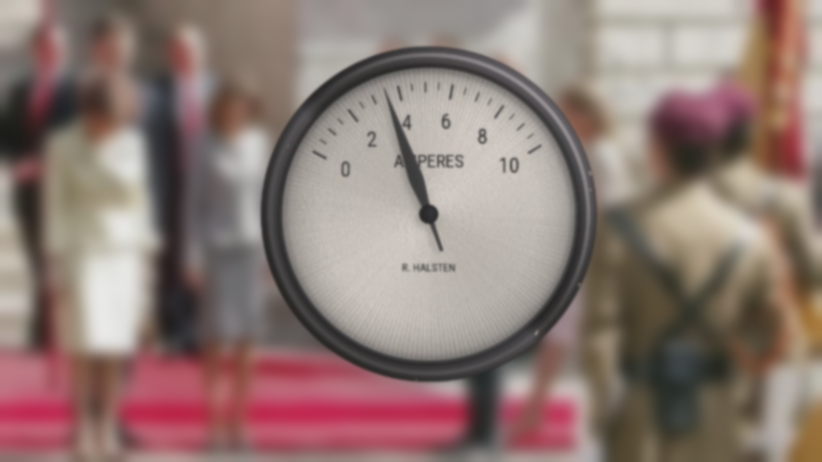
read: 3.5 A
